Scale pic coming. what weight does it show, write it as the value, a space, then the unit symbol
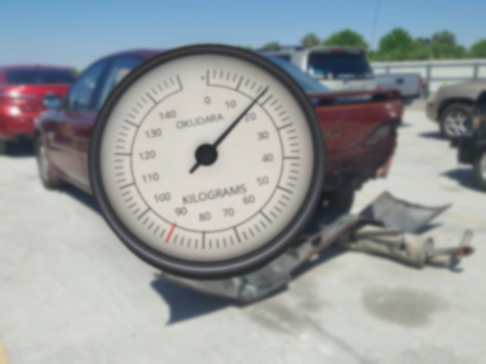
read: 18 kg
